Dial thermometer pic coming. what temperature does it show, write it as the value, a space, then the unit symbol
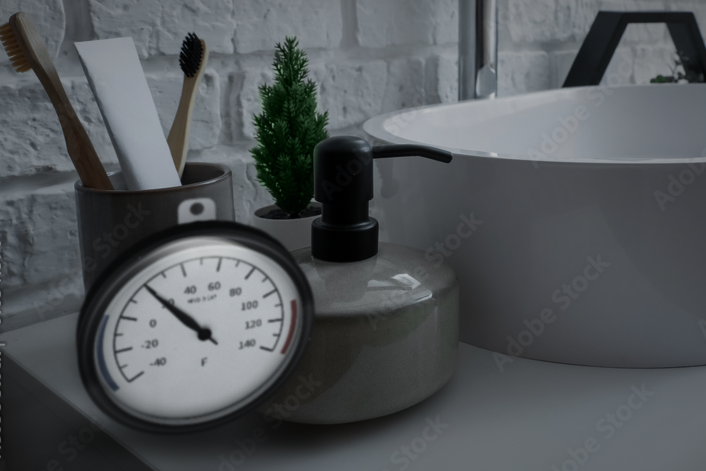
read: 20 °F
